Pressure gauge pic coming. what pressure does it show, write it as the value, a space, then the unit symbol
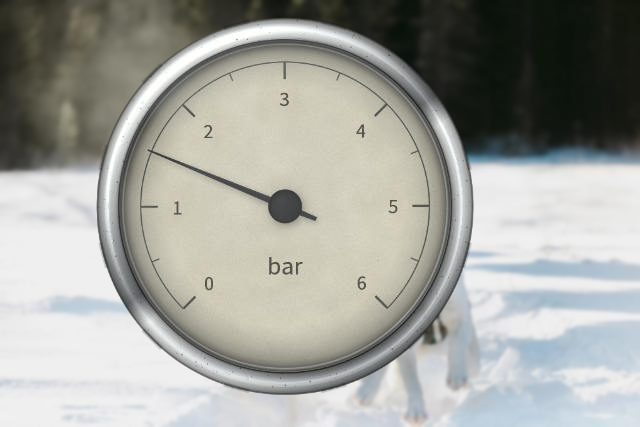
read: 1.5 bar
